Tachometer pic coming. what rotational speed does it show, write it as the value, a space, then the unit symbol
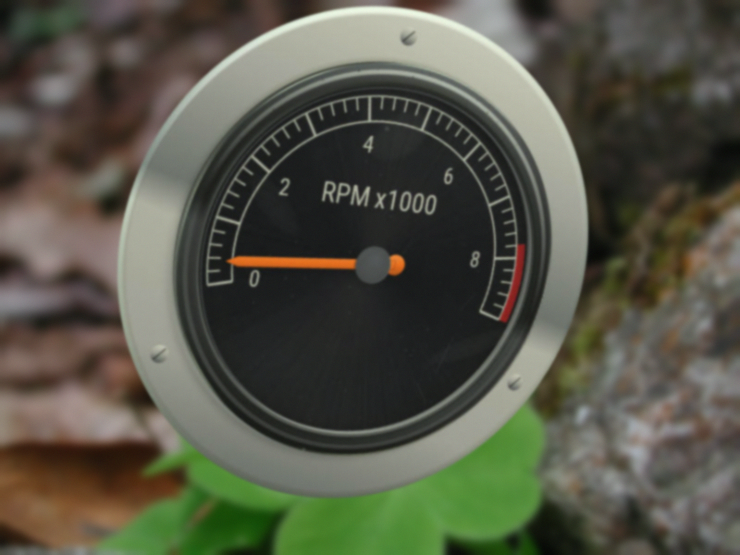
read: 400 rpm
